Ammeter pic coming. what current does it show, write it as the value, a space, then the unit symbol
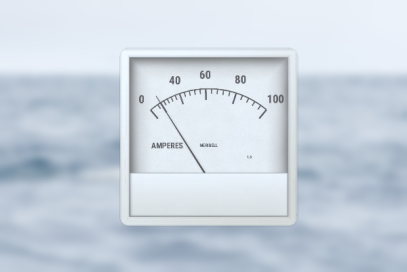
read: 20 A
